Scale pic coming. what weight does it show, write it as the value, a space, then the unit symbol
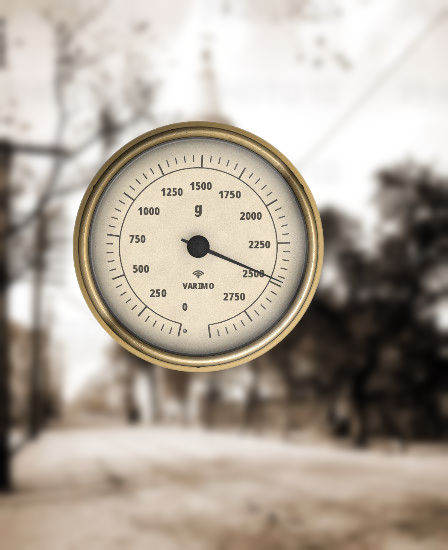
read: 2475 g
